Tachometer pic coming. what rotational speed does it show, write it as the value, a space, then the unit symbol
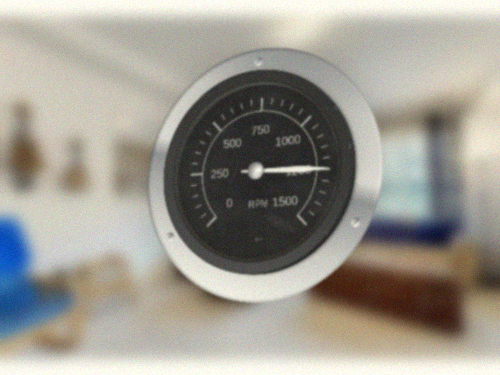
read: 1250 rpm
